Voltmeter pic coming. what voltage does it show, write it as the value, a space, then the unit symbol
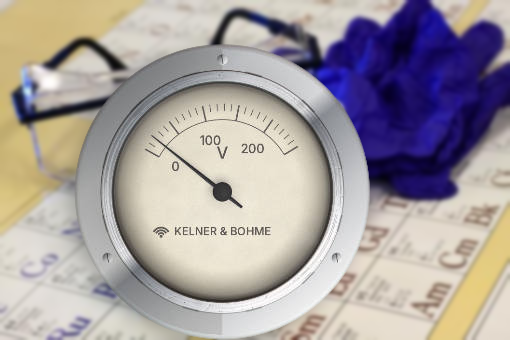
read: 20 V
